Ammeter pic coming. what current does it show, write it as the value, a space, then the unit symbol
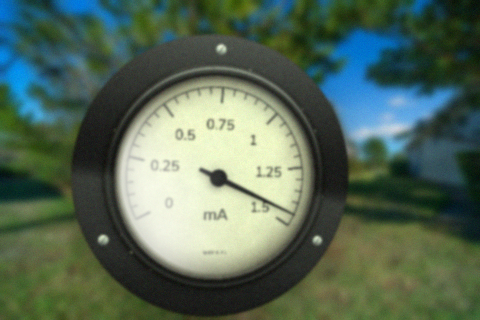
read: 1.45 mA
